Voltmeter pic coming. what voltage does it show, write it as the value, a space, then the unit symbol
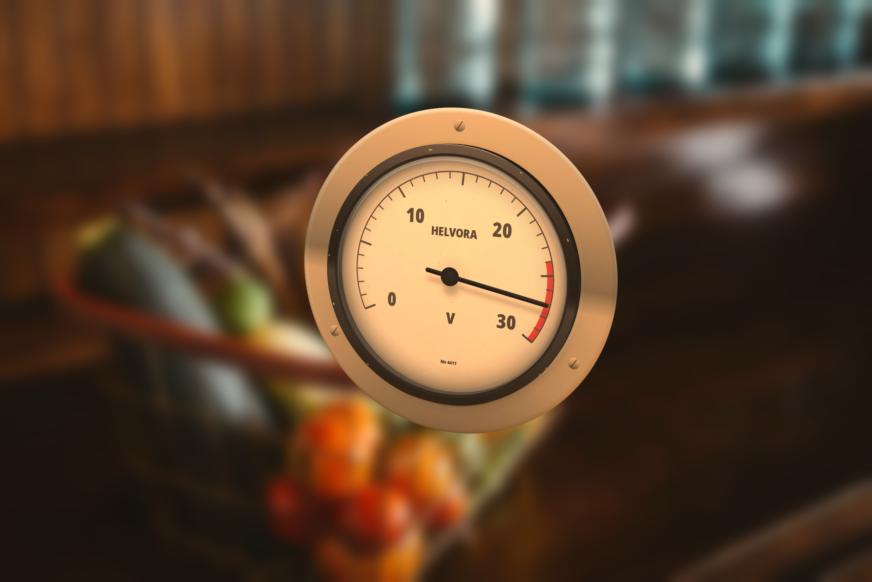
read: 27 V
